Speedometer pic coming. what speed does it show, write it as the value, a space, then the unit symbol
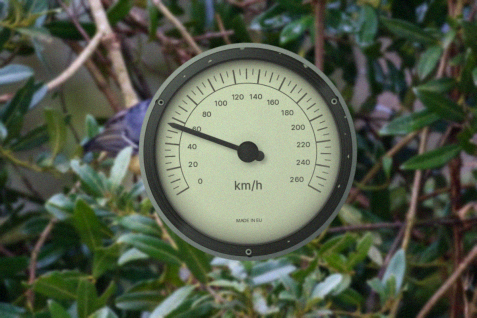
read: 55 km/h
